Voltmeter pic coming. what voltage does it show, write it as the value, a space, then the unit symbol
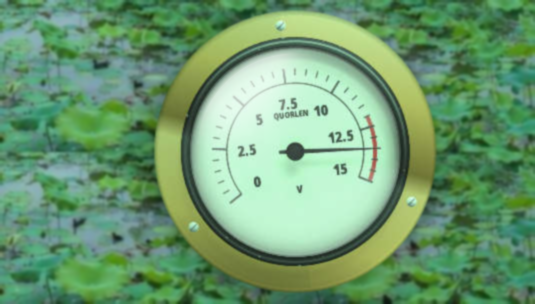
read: 13.5 V
